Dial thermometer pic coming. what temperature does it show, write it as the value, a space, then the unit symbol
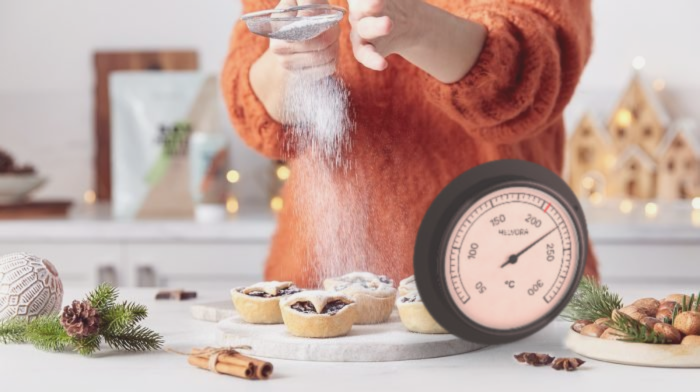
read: 225 °C
